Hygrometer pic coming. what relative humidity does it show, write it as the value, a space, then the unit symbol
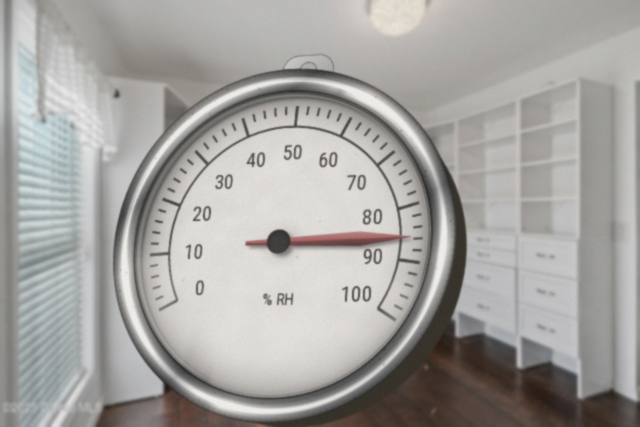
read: 86 %
